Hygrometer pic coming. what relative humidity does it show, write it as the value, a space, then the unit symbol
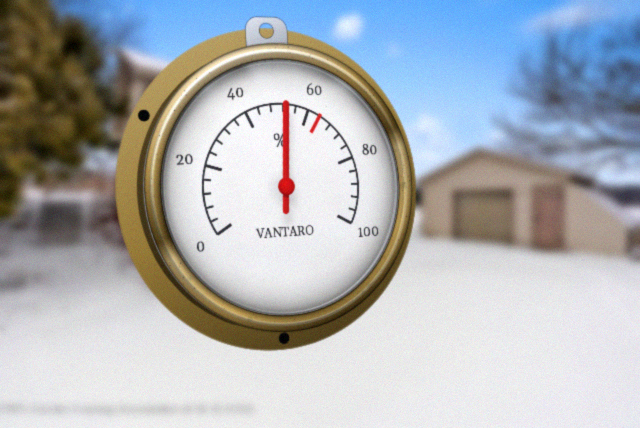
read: 52 %
